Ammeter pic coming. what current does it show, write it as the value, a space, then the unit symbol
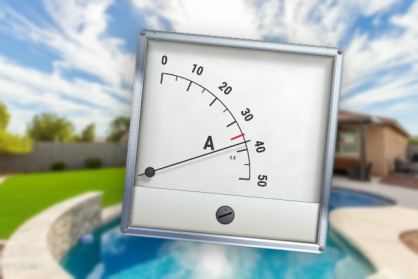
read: 37.5 A
